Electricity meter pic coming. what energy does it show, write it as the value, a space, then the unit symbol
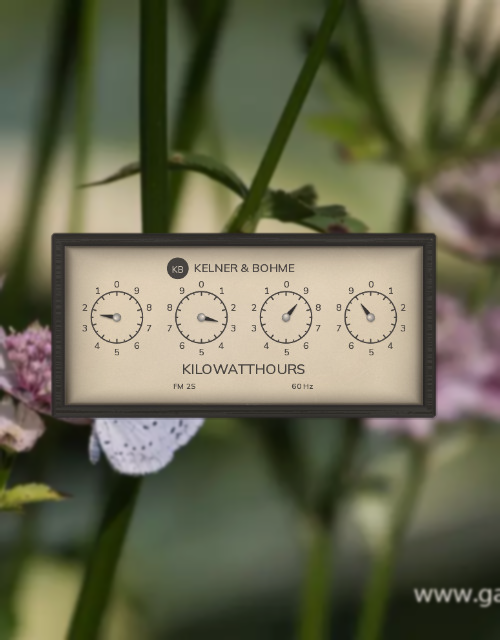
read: 2289 kWh
